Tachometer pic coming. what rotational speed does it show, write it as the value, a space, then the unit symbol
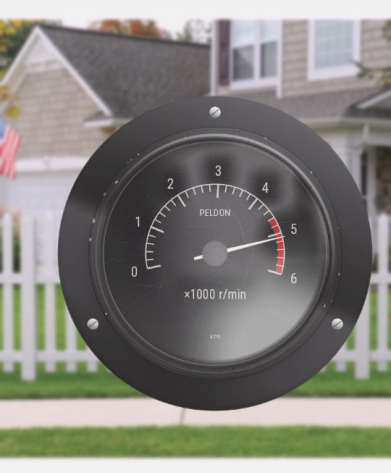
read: 5100 rpm
